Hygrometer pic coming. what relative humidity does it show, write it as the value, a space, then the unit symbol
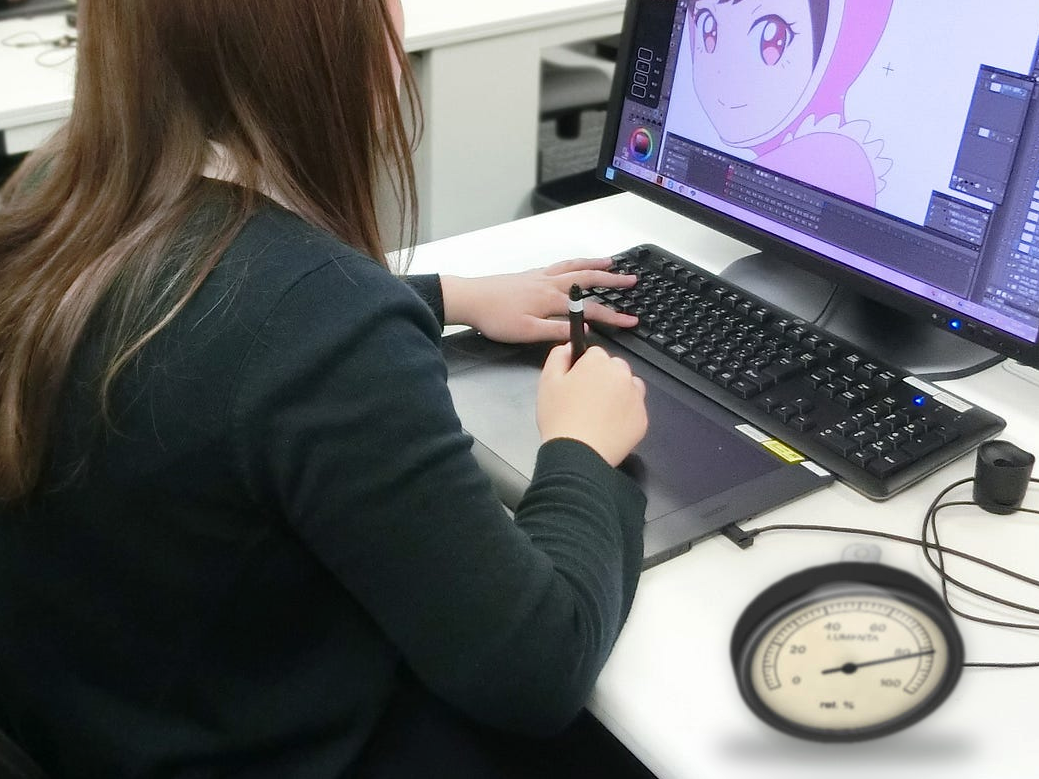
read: 80 %
